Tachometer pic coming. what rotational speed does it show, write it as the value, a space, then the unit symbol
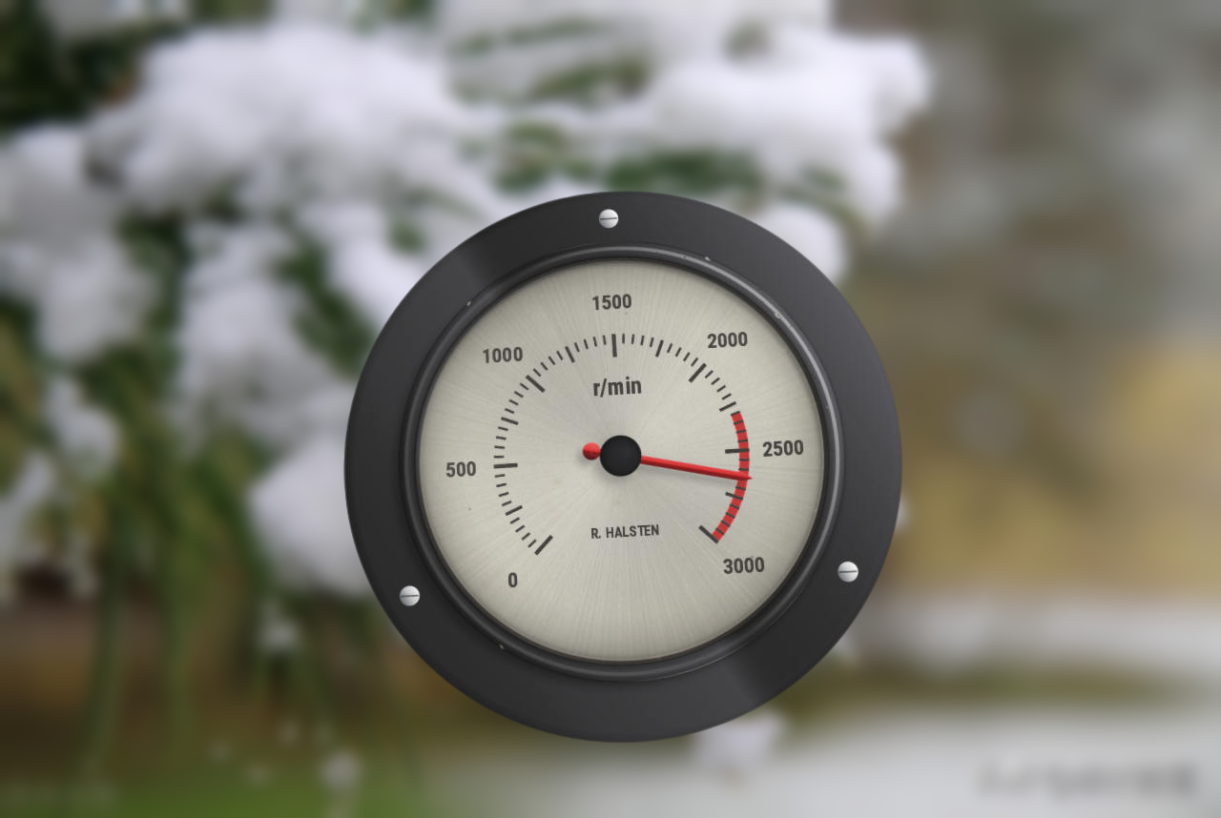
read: 2650 rpm
